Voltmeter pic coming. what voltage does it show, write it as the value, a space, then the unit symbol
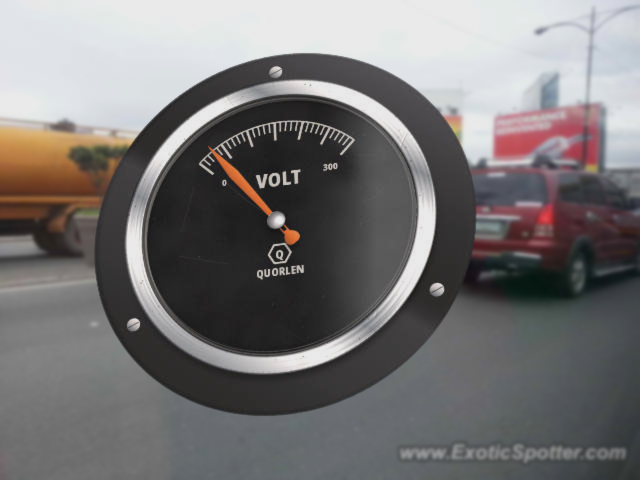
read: 30 V
